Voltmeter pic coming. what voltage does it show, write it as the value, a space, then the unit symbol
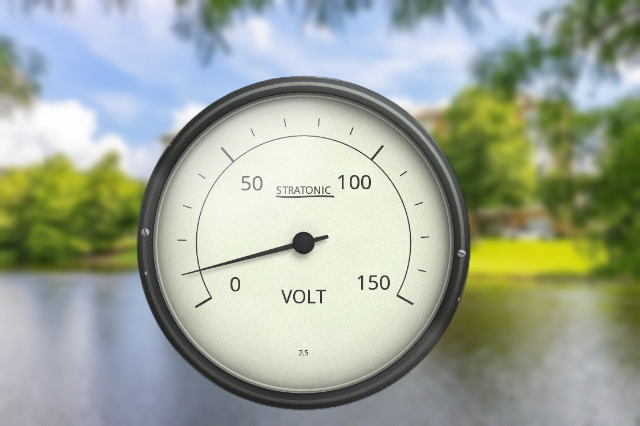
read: 10 V
